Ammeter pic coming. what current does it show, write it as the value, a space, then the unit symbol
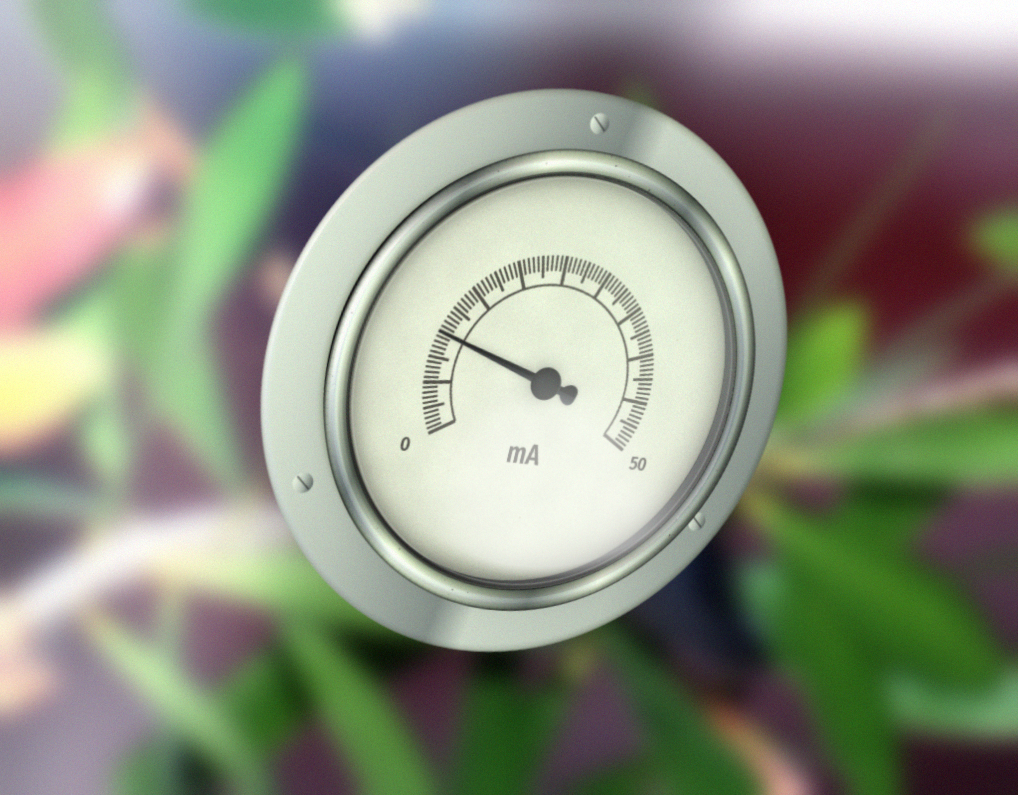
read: 10 mA
